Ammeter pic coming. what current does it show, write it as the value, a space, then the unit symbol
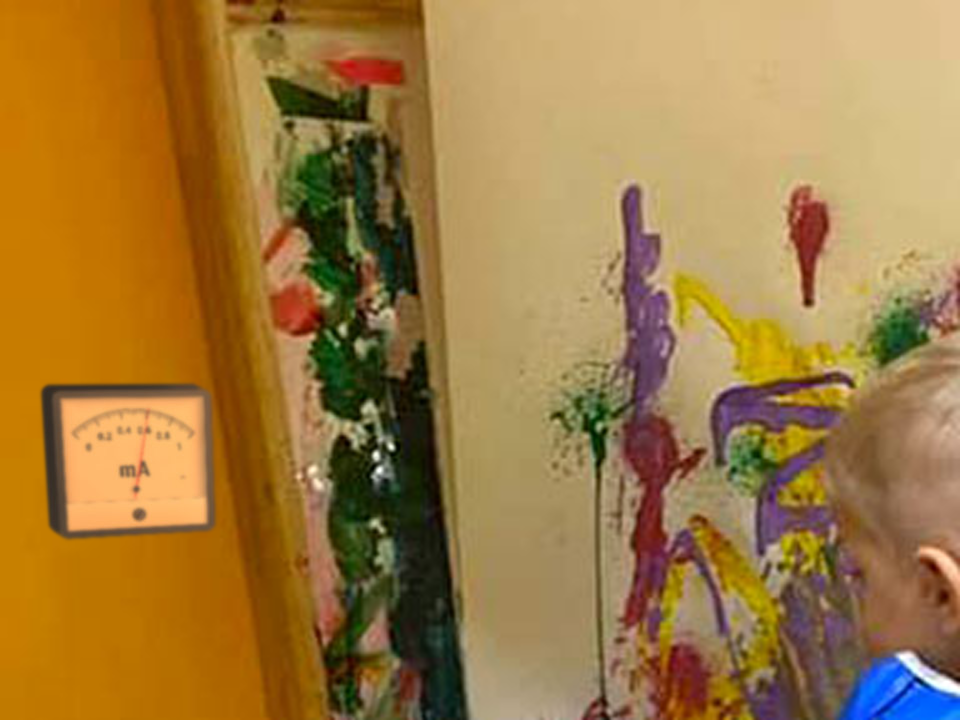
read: 0.6 mA
